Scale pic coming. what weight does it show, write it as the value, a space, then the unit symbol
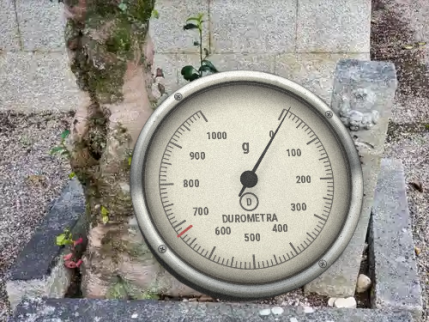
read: 10 g
